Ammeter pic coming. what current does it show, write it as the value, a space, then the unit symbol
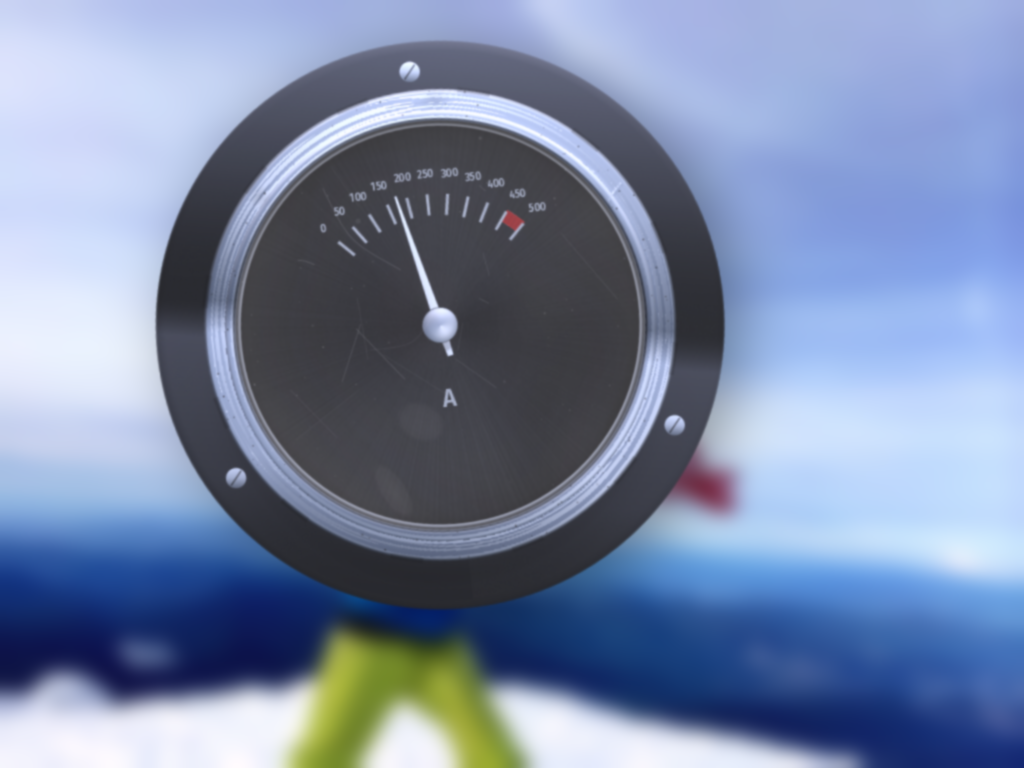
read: 175 A
